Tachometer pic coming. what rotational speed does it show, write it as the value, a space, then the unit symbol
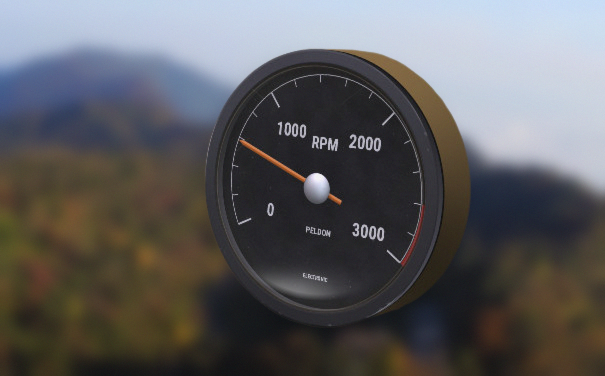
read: 600 rpm
